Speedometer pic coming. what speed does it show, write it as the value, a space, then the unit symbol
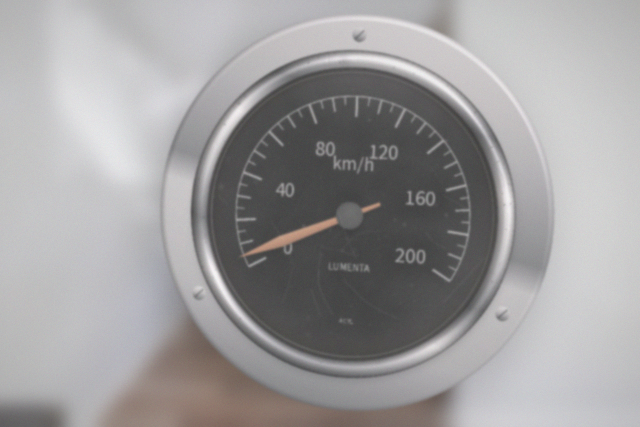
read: 5 km/h
